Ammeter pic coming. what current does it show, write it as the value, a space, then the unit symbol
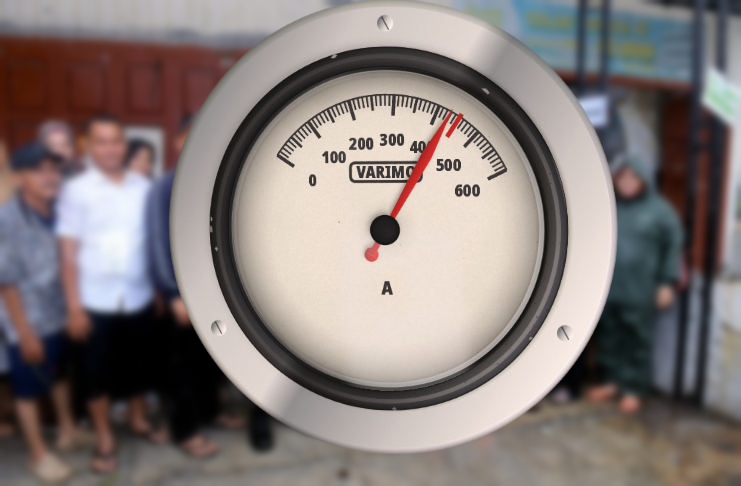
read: 430 A
